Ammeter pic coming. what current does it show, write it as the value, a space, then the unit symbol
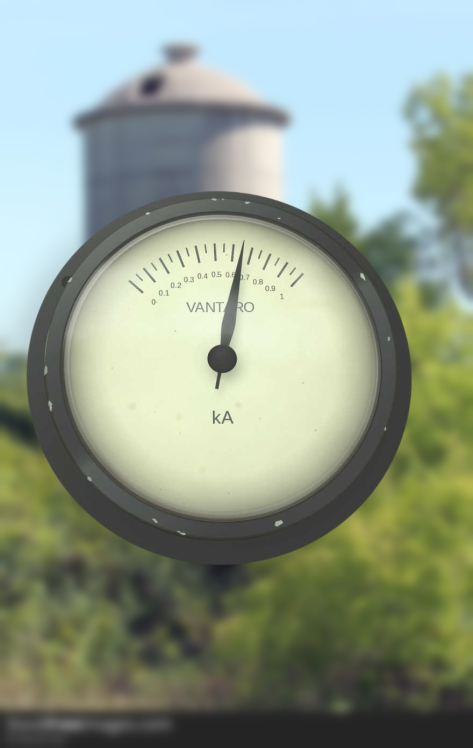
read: 0.65 kA
